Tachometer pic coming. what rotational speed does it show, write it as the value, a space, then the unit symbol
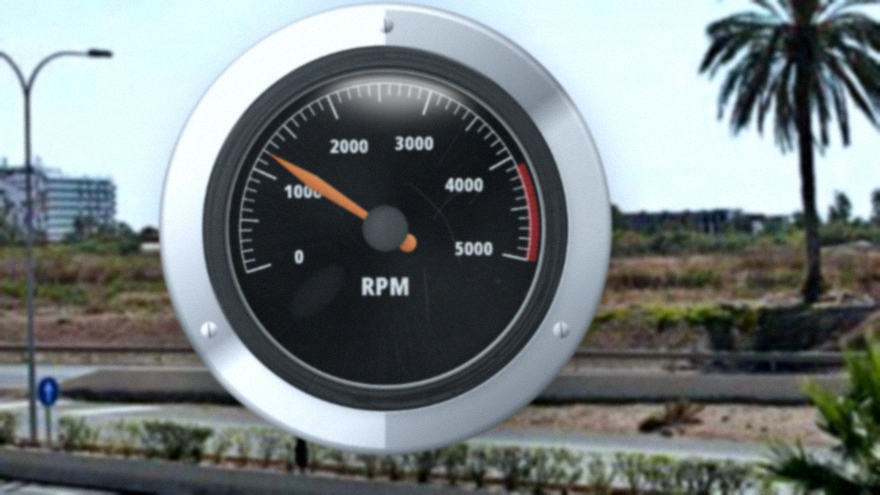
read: 1200 rpm
